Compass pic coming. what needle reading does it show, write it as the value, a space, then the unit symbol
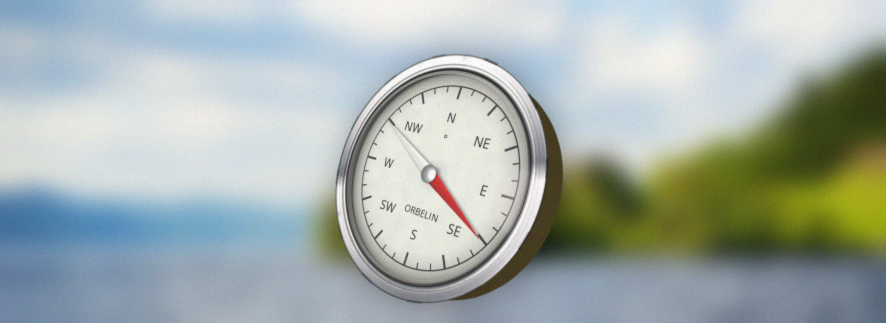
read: 120 °
